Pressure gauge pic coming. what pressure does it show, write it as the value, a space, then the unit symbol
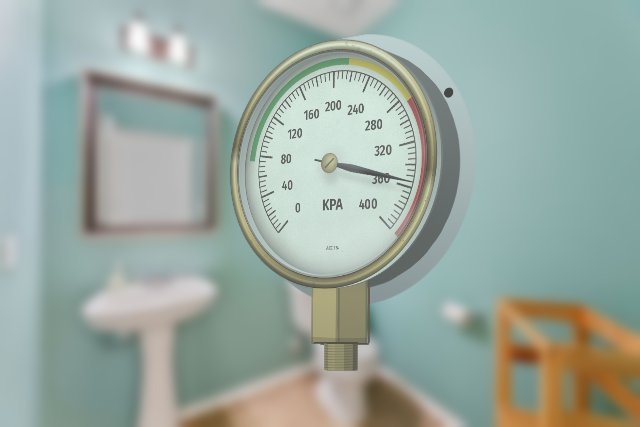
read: 355 kPa
